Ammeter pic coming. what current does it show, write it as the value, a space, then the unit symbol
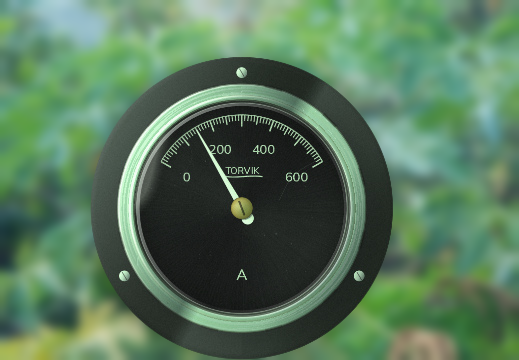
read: 150 A
